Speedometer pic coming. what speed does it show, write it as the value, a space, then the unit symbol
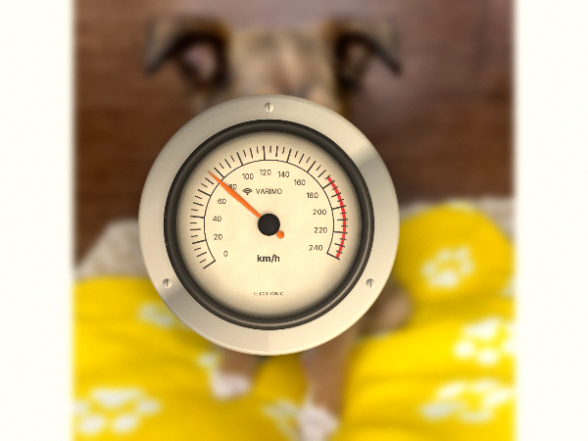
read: 75 km/h
